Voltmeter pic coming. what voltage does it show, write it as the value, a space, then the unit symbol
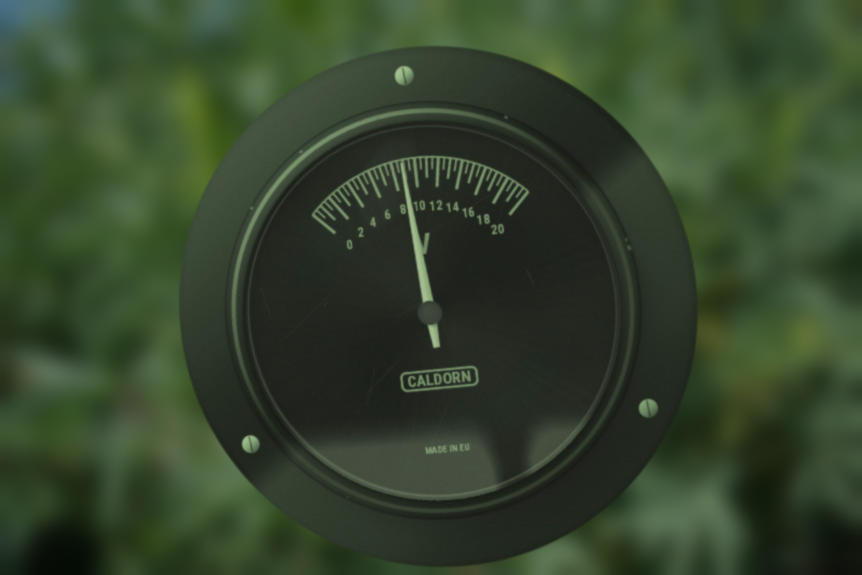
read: 9 V
